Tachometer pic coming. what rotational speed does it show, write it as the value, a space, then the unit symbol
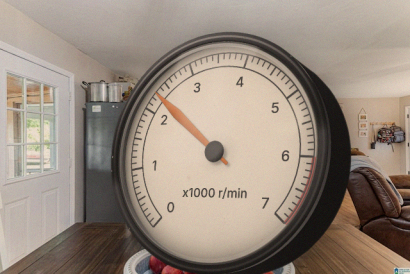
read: 2300 rpm
